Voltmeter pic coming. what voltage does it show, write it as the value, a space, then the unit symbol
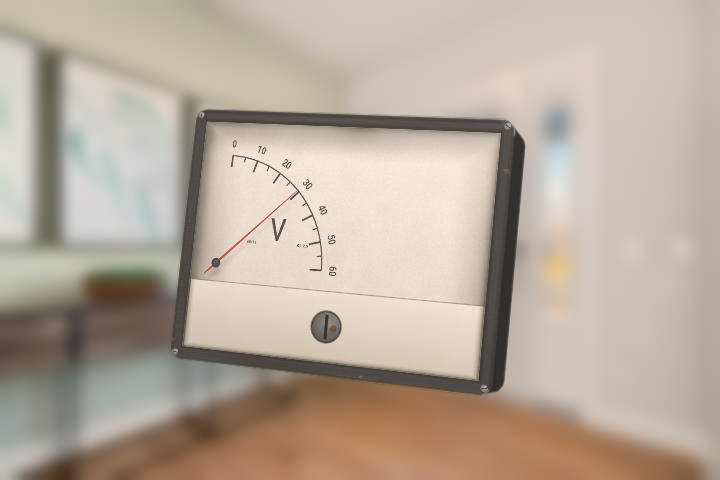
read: 30 V
